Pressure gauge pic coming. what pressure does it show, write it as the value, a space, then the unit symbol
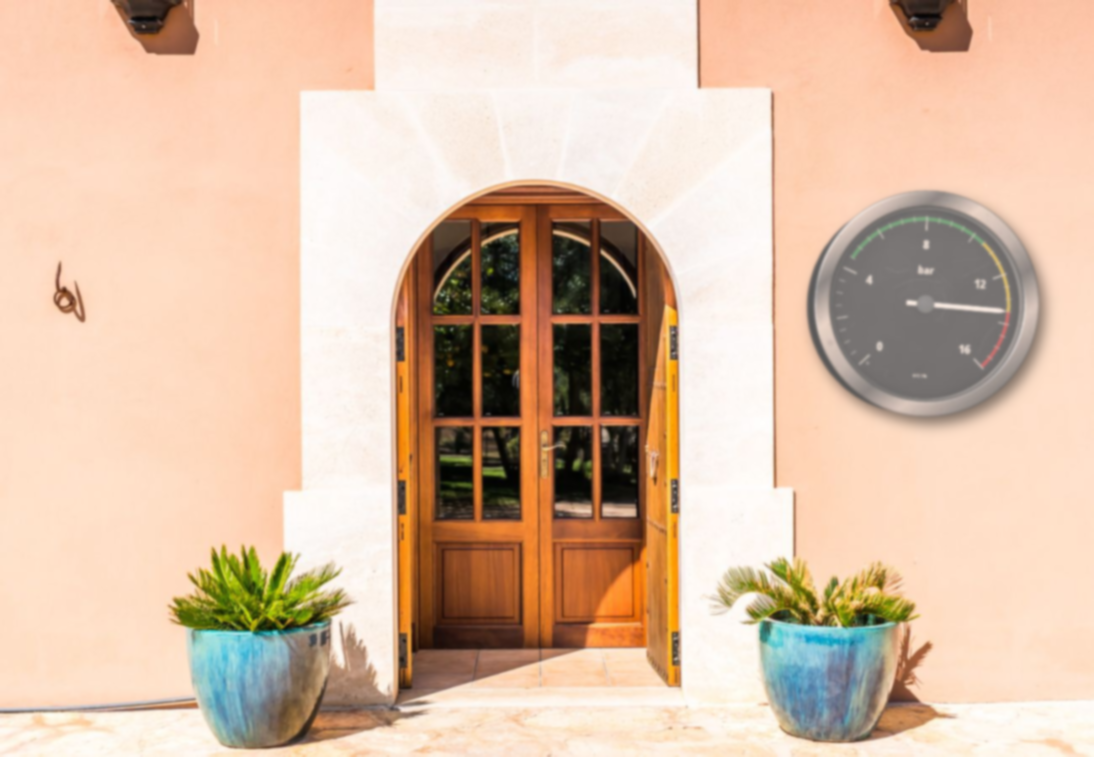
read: 13.5 bar
